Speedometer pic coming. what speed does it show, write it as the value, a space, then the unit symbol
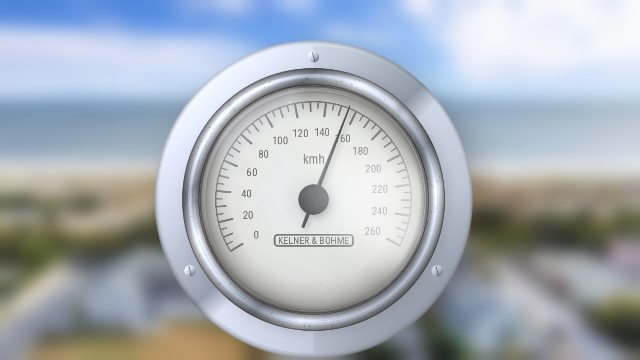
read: 155 km/h
